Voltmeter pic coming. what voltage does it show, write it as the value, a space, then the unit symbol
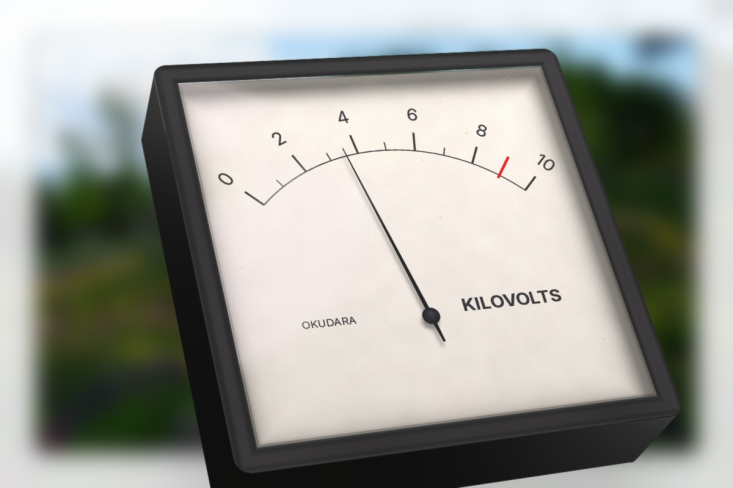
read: 3.5 kV
